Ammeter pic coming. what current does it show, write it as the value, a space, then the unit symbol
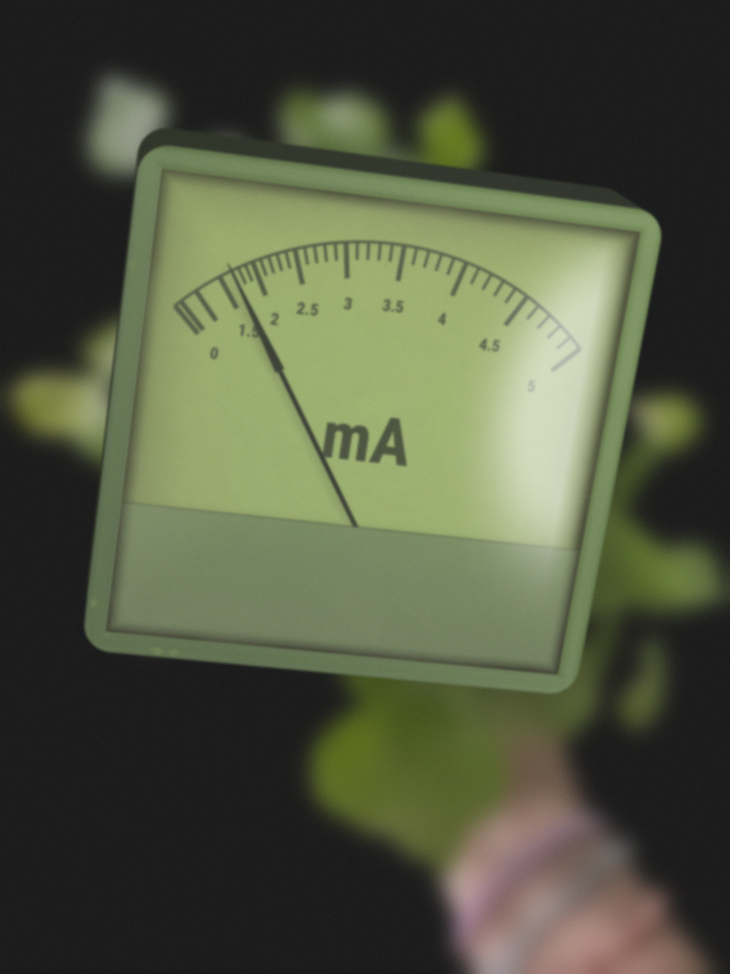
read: 1.7 mA
